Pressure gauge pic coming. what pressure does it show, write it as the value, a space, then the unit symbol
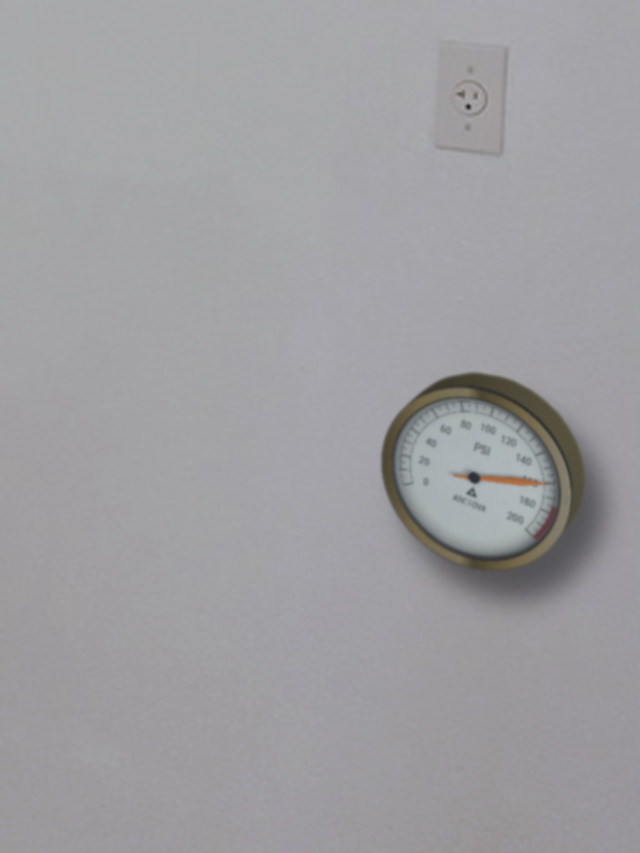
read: 160 psi
